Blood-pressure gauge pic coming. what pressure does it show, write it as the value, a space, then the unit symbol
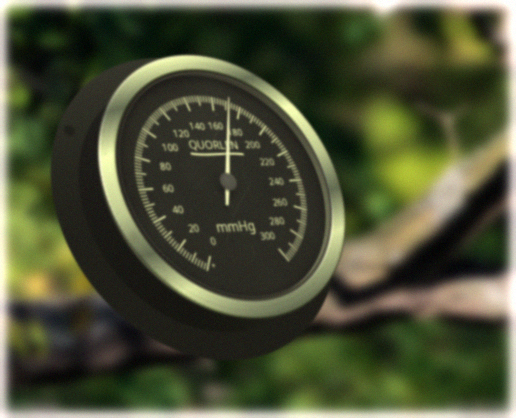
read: 170 mmHg
